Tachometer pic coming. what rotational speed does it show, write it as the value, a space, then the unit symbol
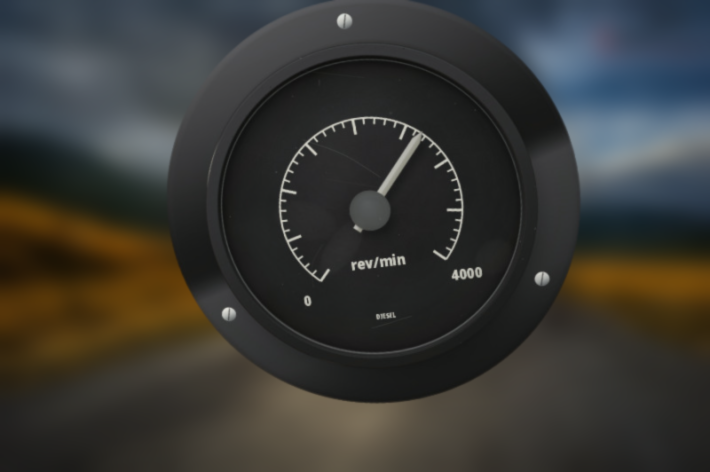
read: 2650 rpm
